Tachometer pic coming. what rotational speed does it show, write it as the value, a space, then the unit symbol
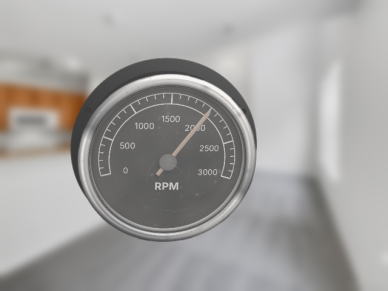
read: 2000 rpm
